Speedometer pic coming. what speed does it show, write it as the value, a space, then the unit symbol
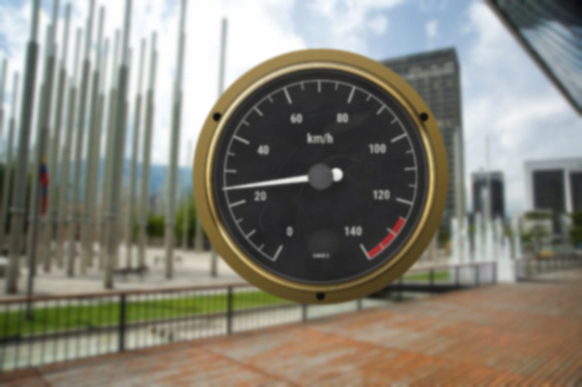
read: 25 km/h
